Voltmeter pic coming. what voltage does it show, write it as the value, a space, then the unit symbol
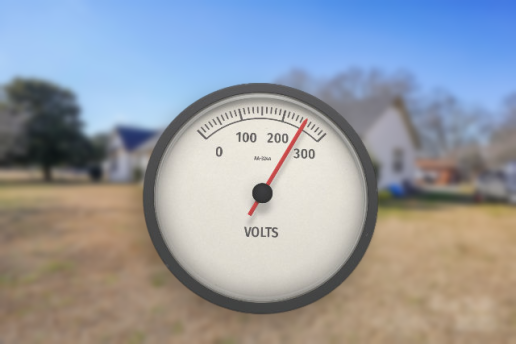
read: 250 V
